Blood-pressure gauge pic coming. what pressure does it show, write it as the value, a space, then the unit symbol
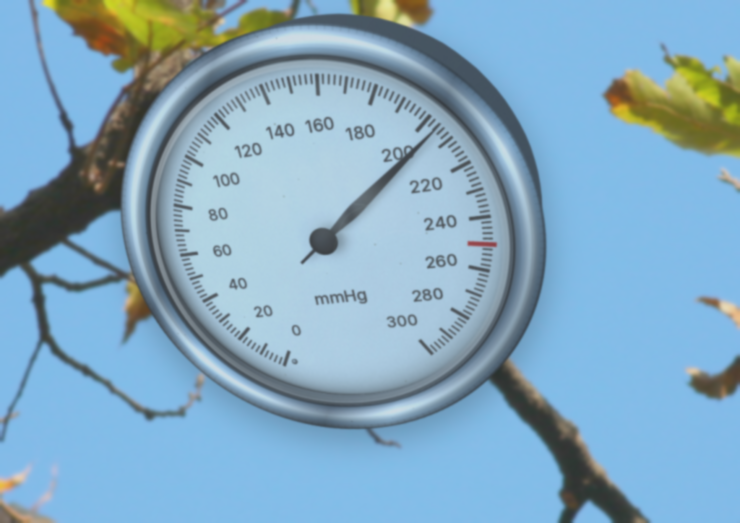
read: 204 mmHg
